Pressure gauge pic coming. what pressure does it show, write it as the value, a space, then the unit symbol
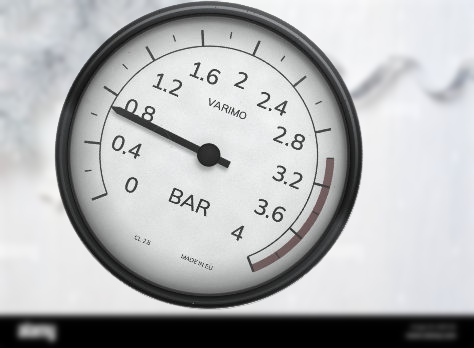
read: 0.7 bar
